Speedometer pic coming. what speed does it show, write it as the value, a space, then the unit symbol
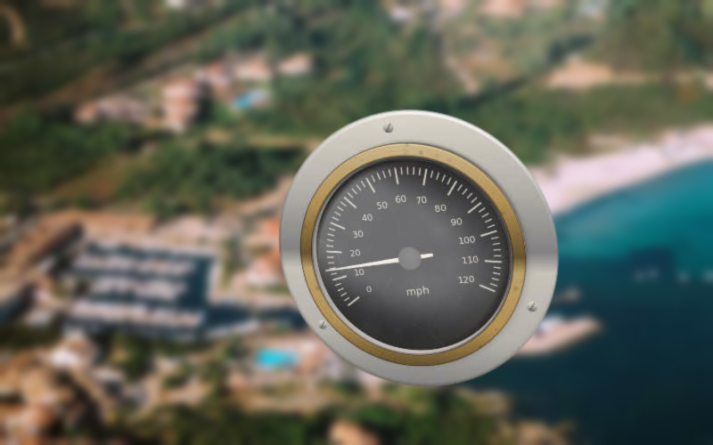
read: 14 mph
